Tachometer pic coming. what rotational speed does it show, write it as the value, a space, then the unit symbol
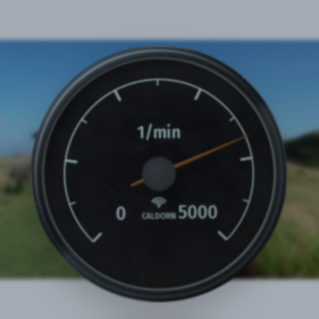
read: 3750 rpm
